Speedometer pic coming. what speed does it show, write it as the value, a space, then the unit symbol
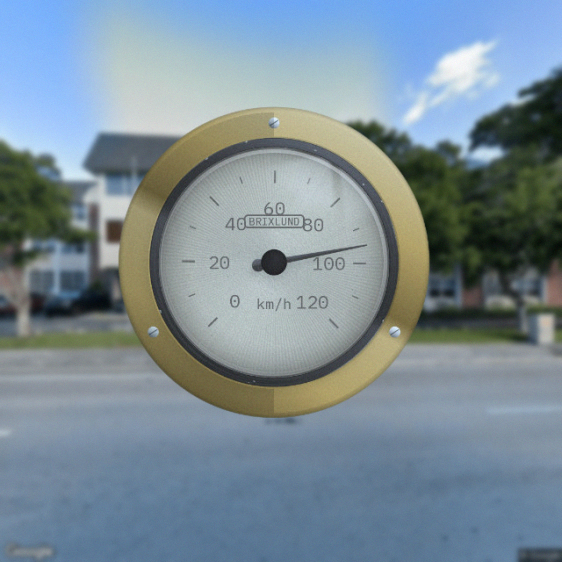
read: 95 km/h
